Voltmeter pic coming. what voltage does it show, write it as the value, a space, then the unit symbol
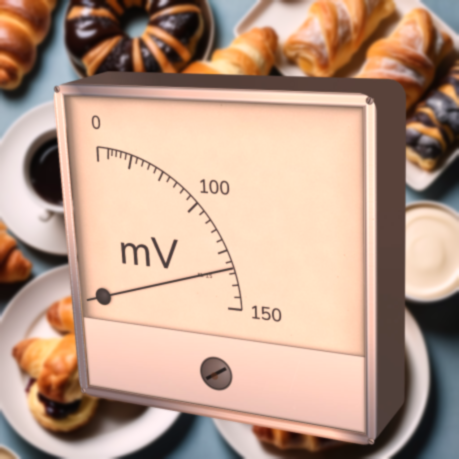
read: 132.5 mV
